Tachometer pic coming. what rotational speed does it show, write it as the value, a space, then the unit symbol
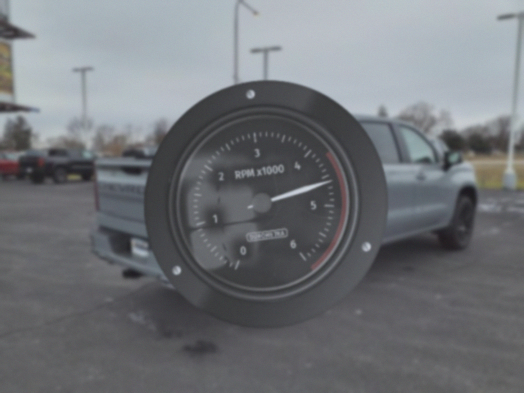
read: 4600 rpm
